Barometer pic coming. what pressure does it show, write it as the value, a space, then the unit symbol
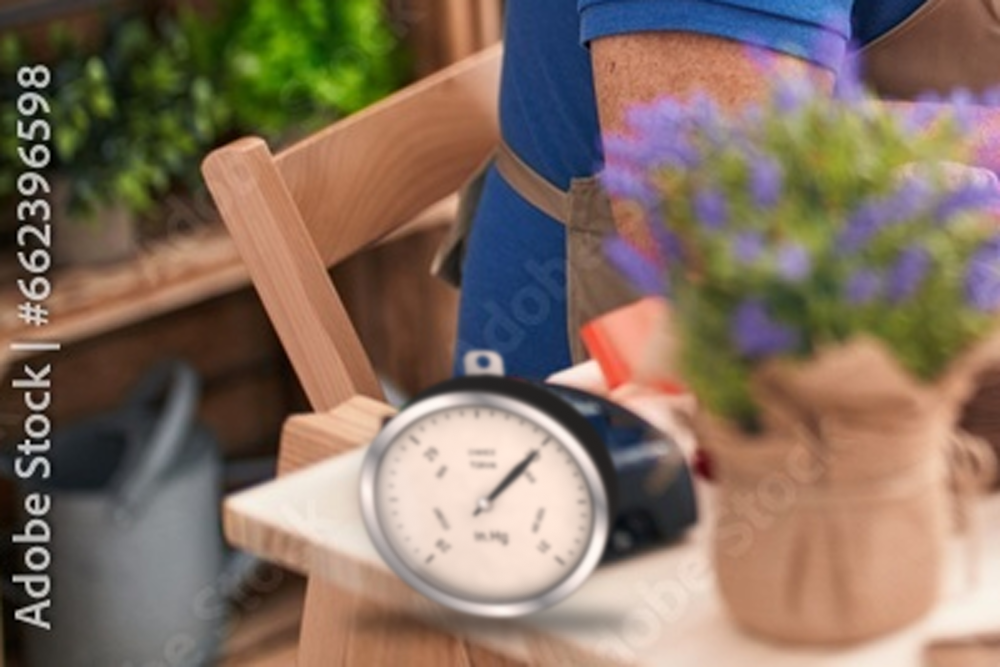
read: 30 inHg
